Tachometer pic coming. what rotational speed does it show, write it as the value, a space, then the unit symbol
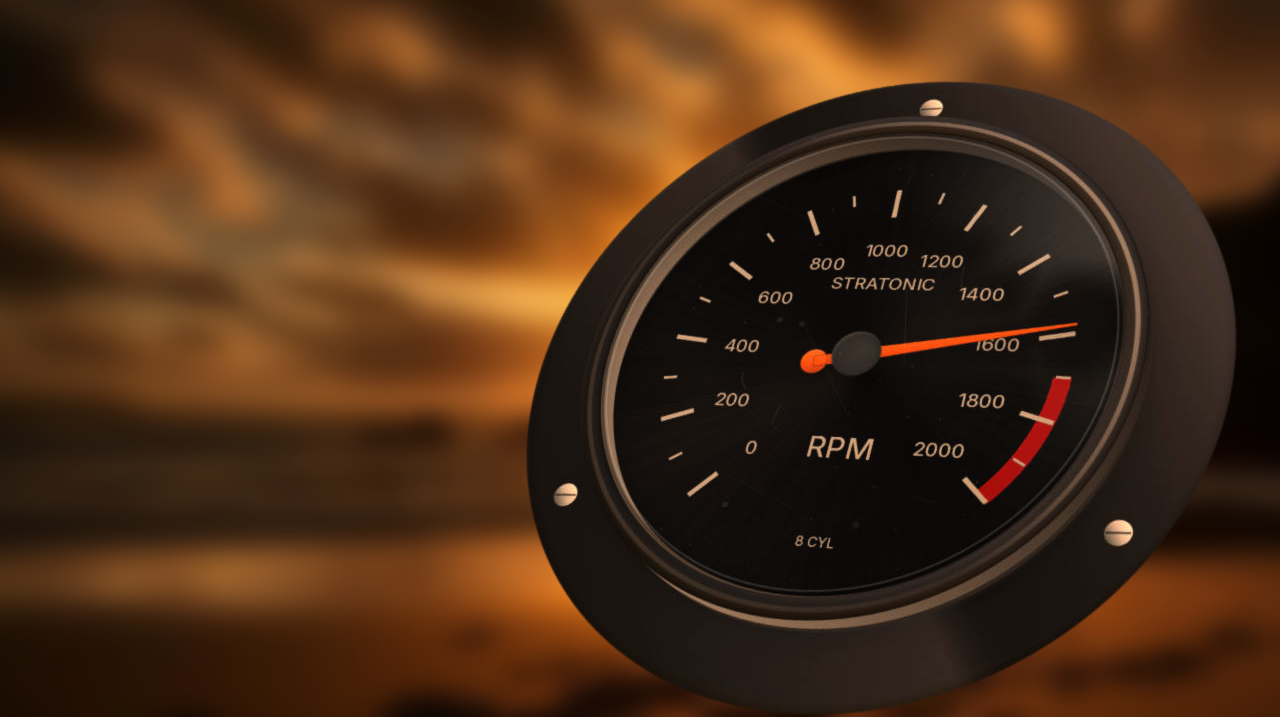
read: 1600 rpm
